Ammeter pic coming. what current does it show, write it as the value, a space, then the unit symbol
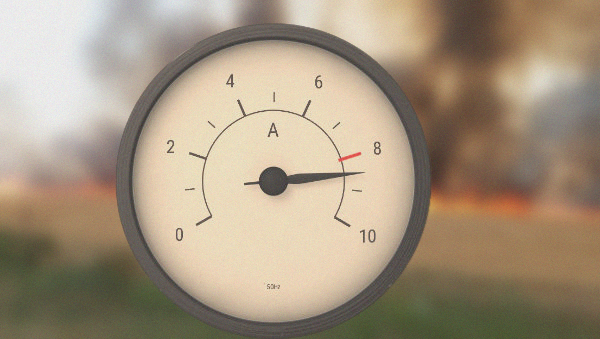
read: 8.5 A
